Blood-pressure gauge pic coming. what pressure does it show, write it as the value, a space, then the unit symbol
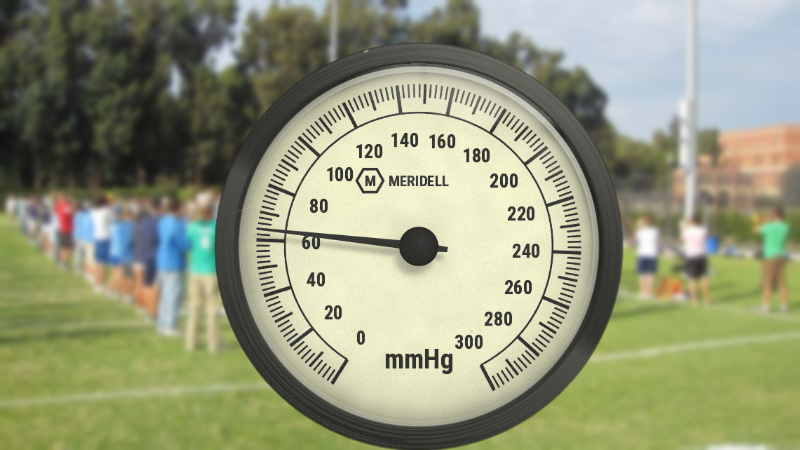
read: 64 mmHg
